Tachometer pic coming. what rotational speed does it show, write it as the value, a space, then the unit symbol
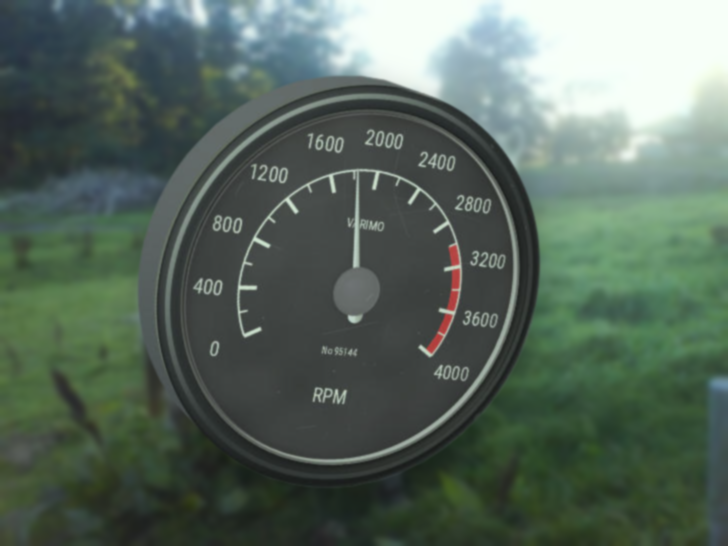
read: 1800 rpm
